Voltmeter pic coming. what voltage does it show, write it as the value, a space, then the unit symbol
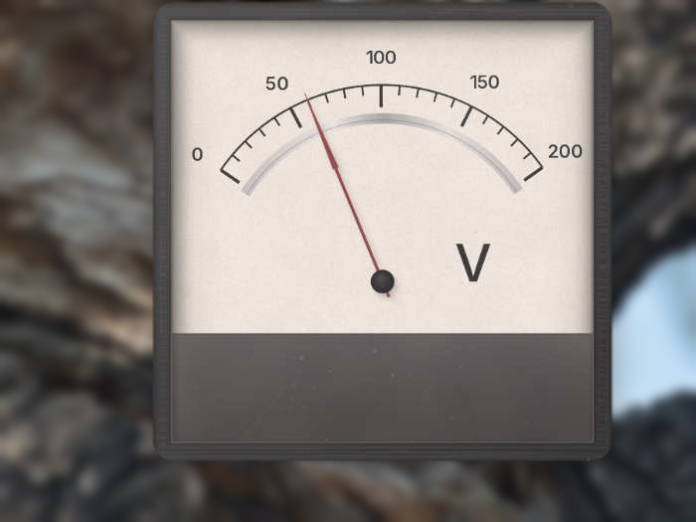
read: 60 V
